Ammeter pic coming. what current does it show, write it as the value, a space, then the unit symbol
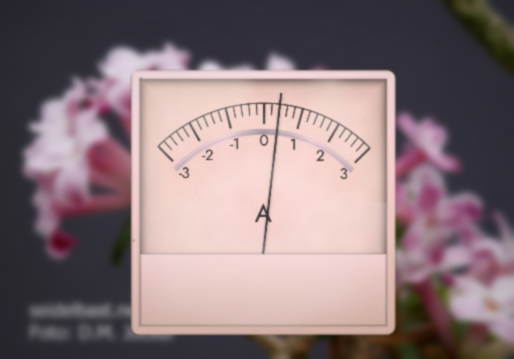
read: 0.4 A
